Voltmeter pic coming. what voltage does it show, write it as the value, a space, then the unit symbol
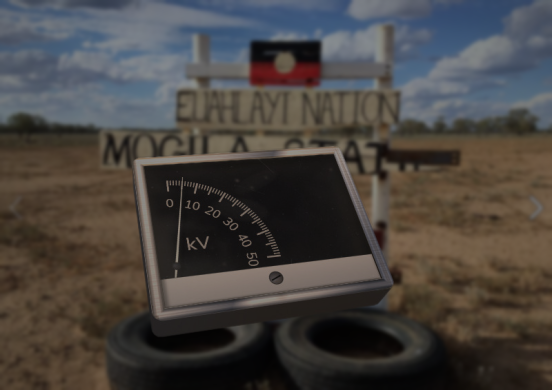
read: 5 kV
